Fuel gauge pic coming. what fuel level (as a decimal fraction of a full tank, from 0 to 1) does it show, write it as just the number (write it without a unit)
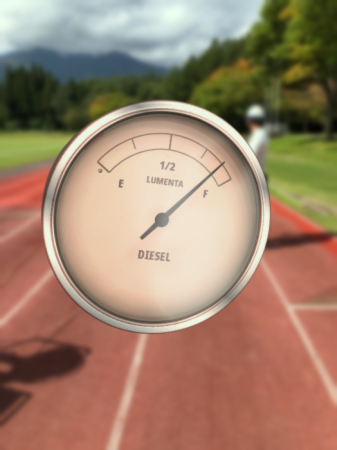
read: 0.875
